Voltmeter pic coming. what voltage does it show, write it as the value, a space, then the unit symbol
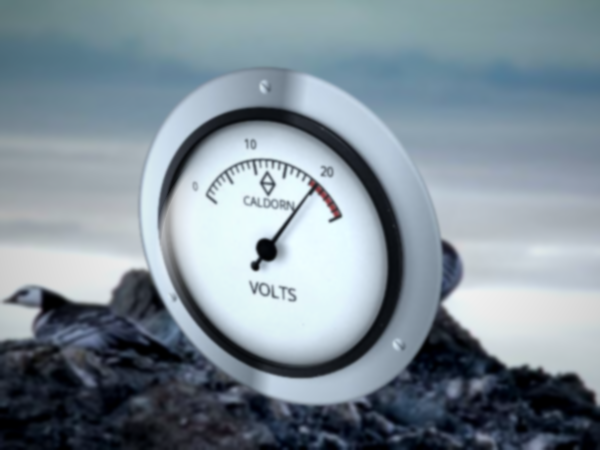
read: 20 V
